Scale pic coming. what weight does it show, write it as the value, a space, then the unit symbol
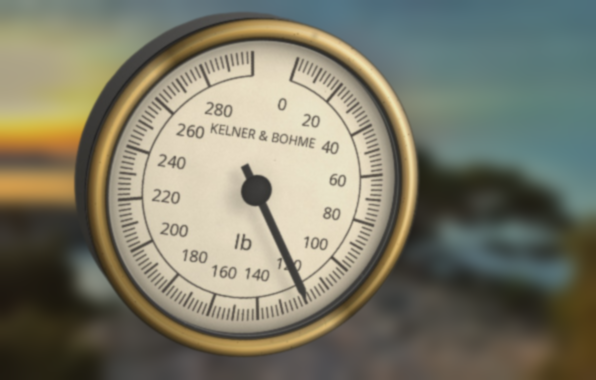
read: 120 lb
